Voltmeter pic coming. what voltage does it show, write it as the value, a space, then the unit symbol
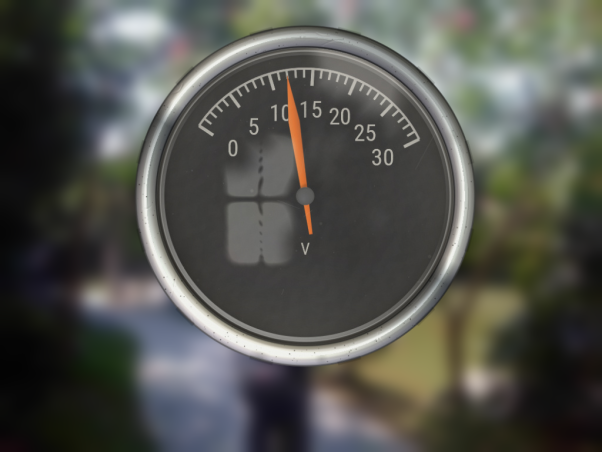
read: 12 V
